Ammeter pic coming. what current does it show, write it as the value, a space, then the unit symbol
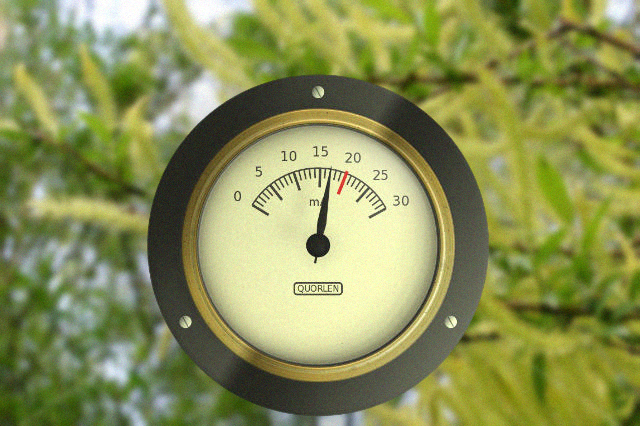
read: 17 mA
